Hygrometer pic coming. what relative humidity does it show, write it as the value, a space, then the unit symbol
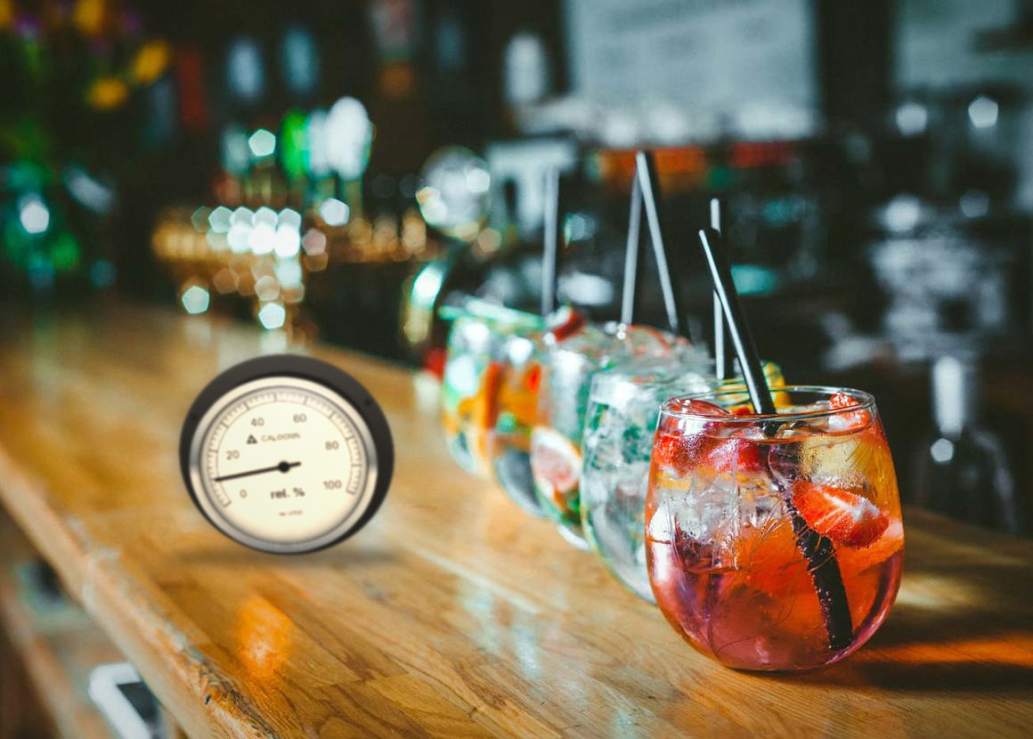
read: 10 %
